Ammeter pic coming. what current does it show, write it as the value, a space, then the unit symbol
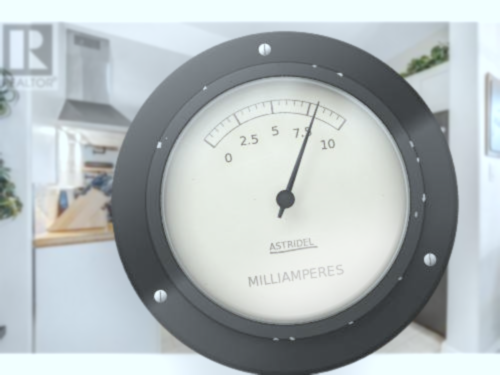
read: 8 mA
